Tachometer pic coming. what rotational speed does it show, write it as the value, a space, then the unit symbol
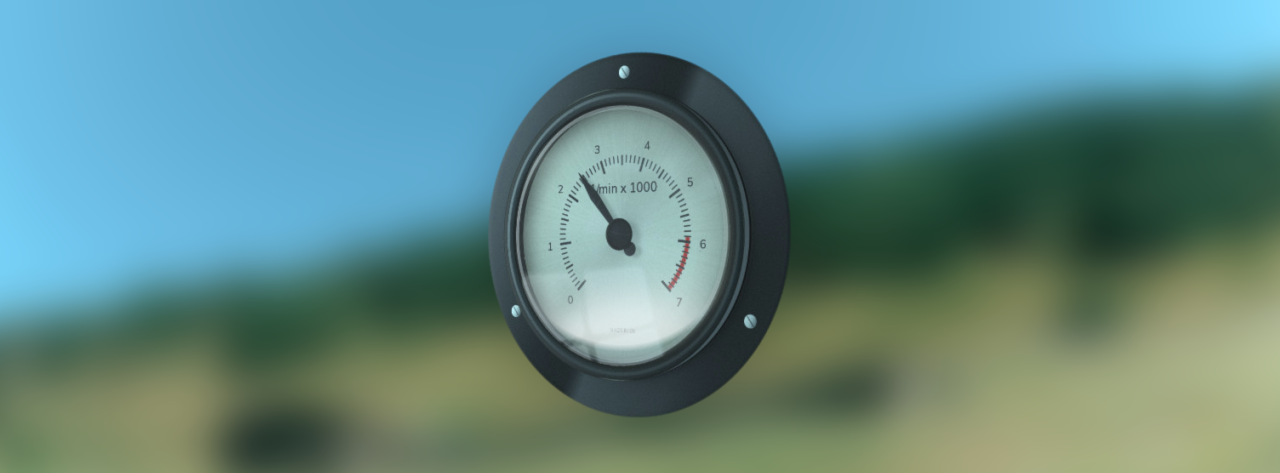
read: 2500 rpm
